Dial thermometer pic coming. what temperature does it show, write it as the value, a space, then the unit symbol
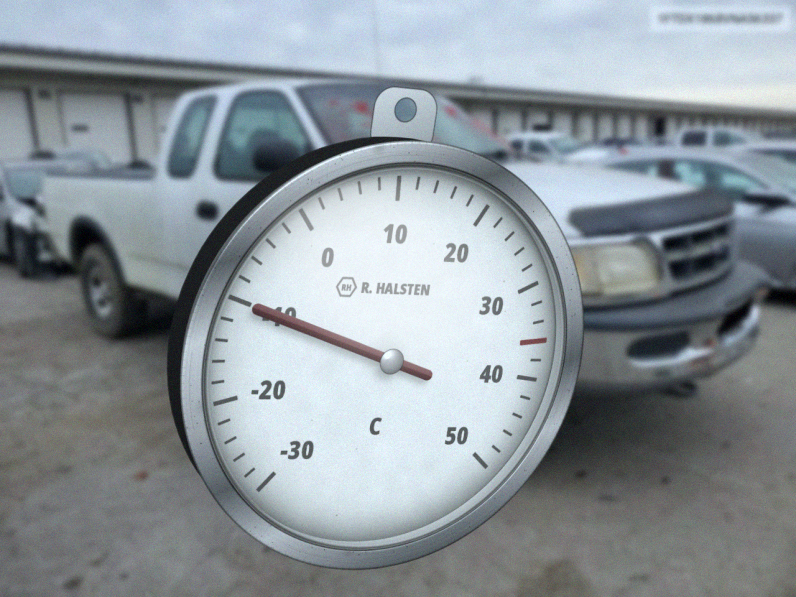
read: -10 °C
